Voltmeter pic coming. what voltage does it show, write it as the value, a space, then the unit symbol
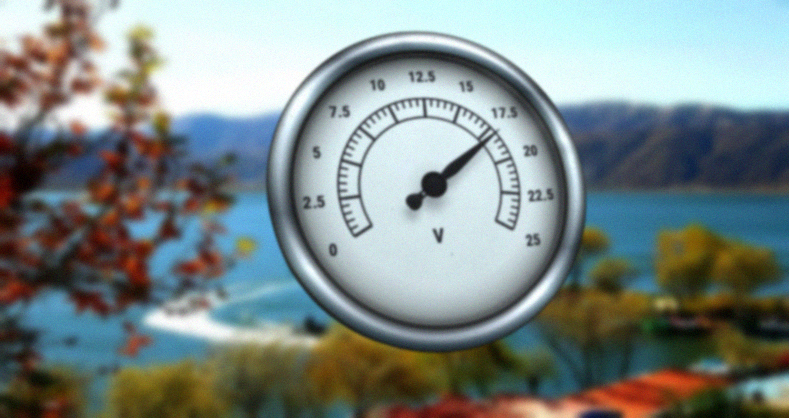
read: 18 V
